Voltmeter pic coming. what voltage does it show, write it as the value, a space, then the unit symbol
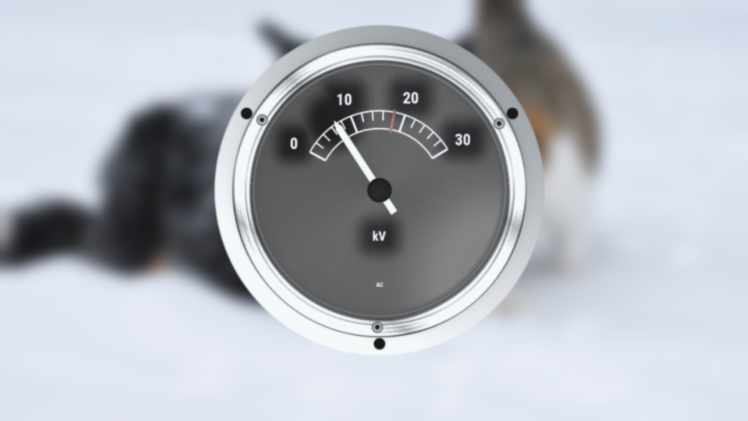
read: 7 kV
